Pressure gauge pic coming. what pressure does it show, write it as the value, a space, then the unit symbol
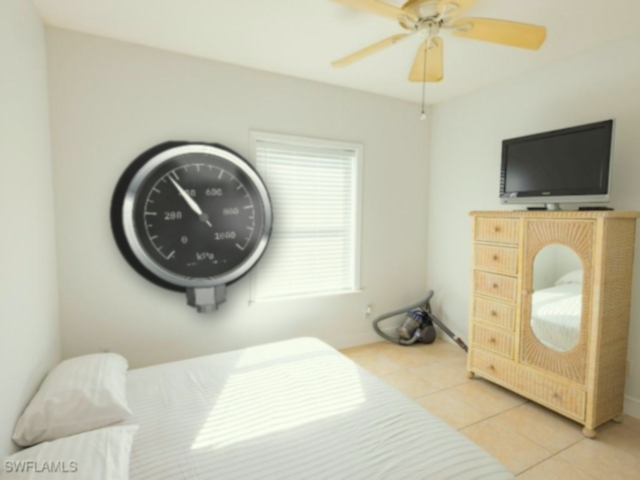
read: 375 kPa
